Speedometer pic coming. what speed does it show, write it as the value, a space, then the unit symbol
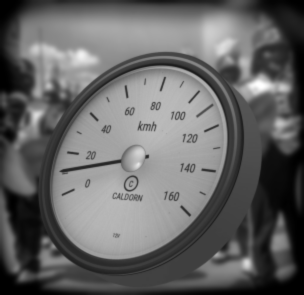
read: 10 km/h
